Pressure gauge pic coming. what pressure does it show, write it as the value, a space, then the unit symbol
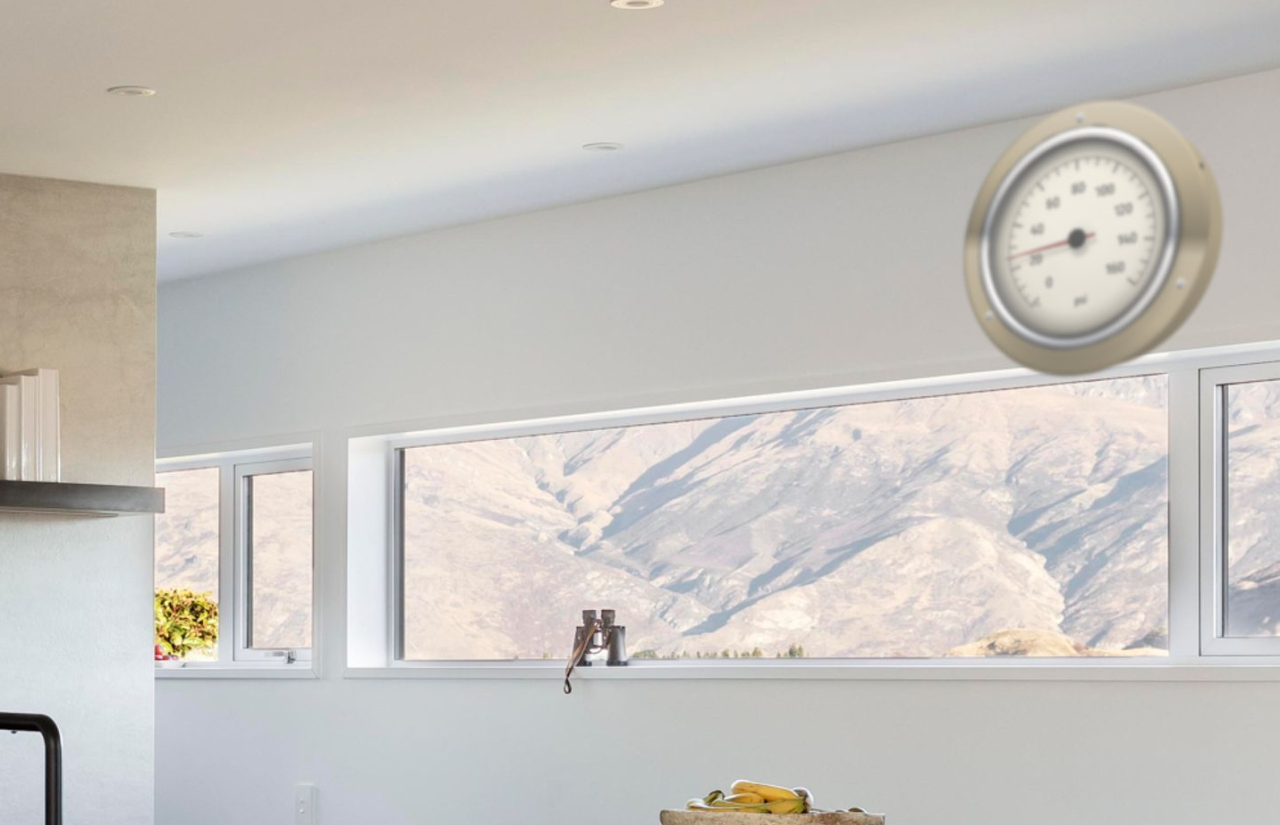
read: 25 psi
